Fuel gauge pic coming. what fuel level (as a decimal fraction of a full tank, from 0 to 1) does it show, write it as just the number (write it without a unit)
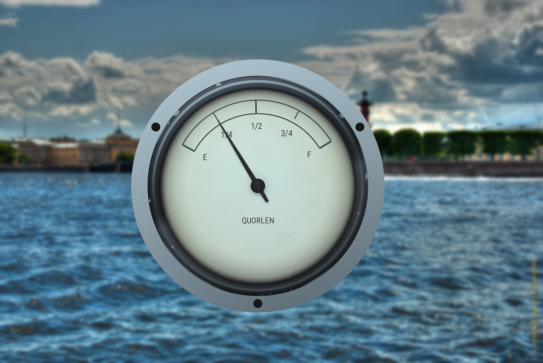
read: 0.25
